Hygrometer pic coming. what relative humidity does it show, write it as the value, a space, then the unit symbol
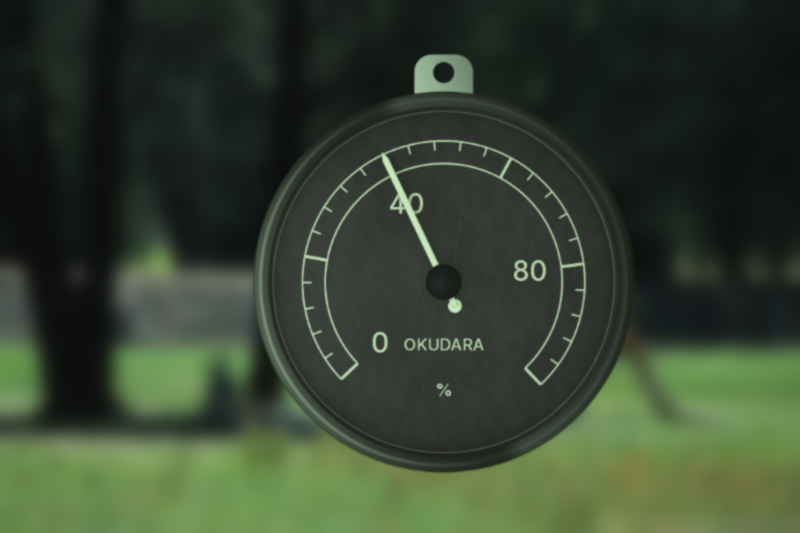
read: 40 %
